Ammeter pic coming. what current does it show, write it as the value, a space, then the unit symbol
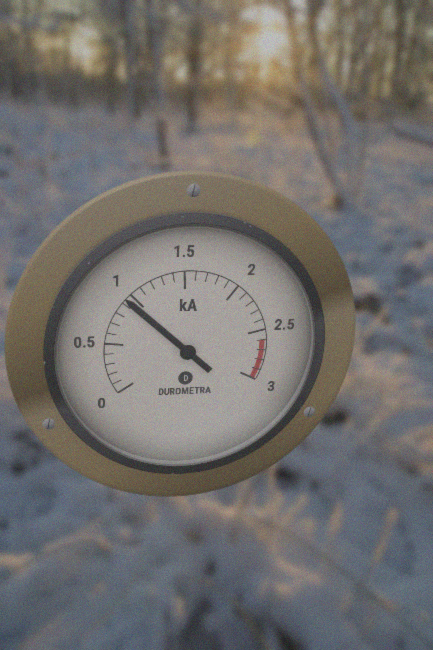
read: 0.95 kA
